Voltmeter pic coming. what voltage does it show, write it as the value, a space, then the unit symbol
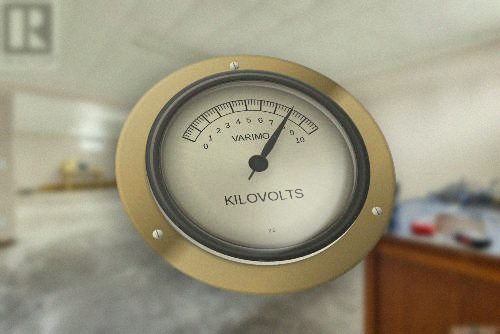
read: 8 kV
